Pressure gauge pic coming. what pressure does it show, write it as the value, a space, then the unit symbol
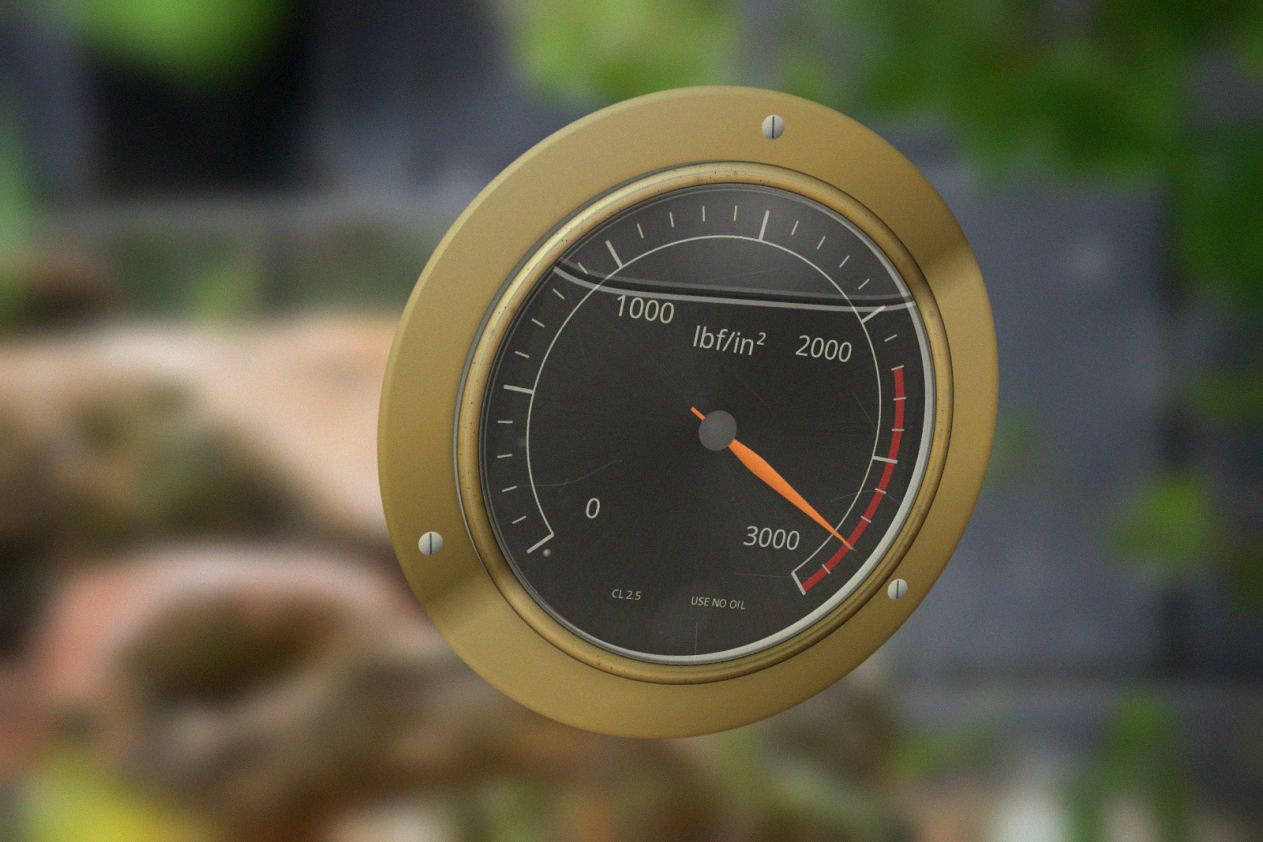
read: 2800 psi
